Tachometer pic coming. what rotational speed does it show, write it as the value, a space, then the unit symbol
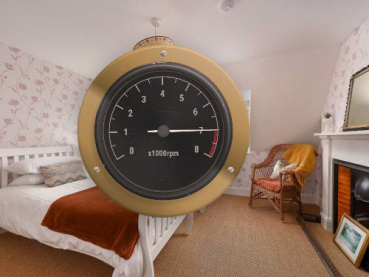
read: 7000 rpm
